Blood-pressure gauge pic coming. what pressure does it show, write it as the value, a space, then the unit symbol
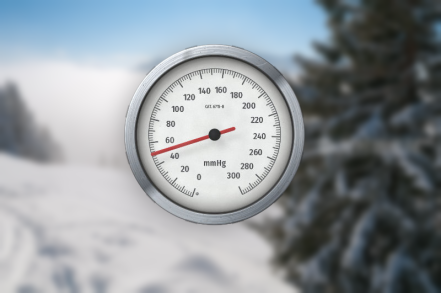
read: 50 mmHg
